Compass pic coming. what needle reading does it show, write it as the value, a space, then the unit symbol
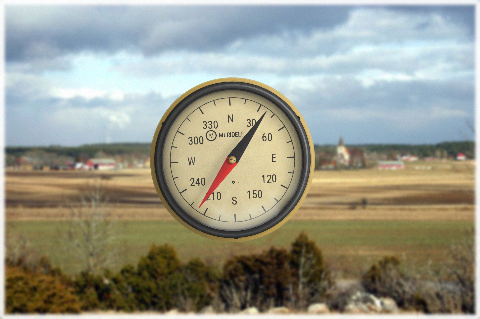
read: 217.5 °
